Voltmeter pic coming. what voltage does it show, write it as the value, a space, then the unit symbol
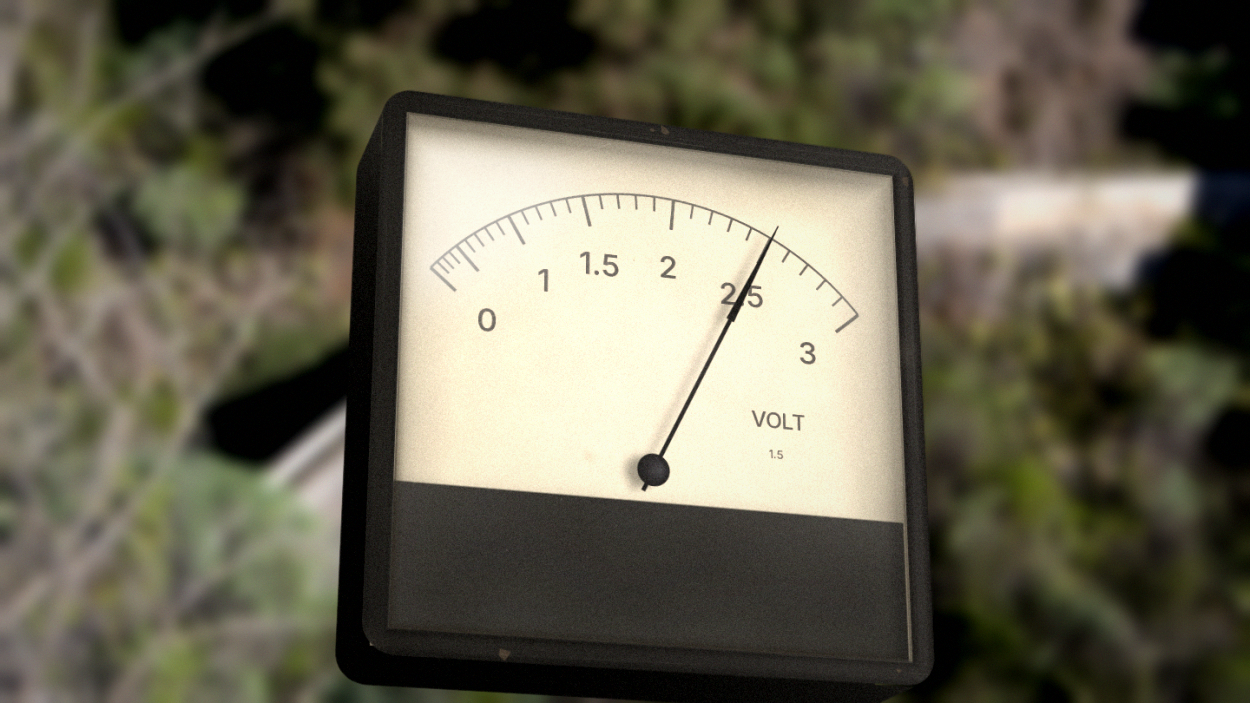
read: 2.5 V
